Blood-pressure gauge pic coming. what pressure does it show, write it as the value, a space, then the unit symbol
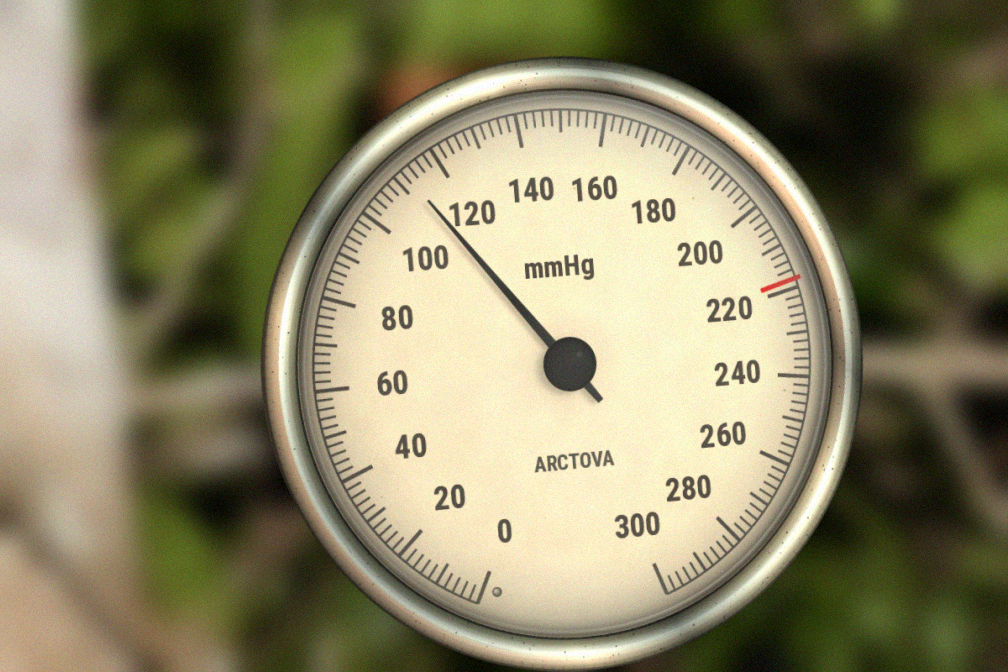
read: 112 mmHg
